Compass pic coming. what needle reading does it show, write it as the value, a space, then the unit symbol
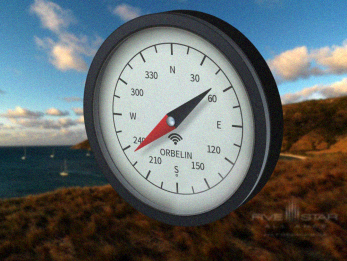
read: 232.5 °
